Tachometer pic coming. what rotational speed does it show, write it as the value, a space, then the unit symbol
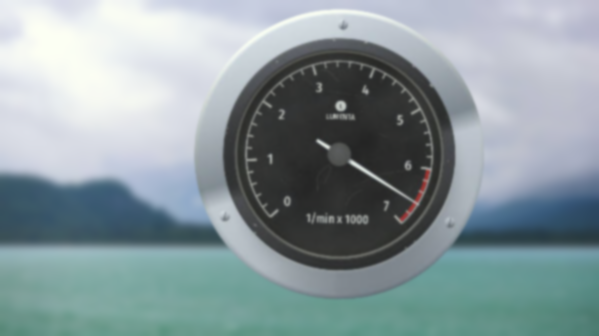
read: 6600 rpm
